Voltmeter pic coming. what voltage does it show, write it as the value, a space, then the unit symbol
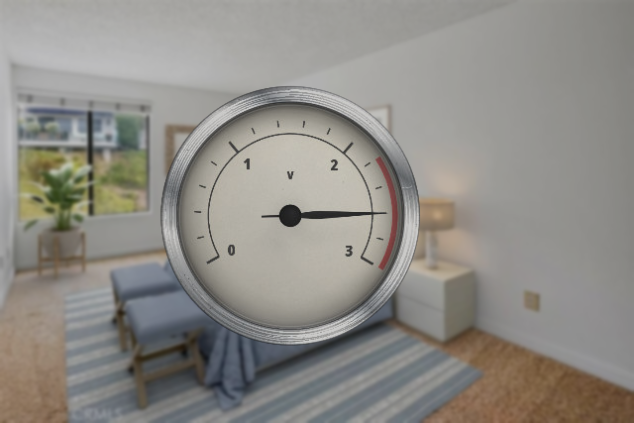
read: 2.6 V
